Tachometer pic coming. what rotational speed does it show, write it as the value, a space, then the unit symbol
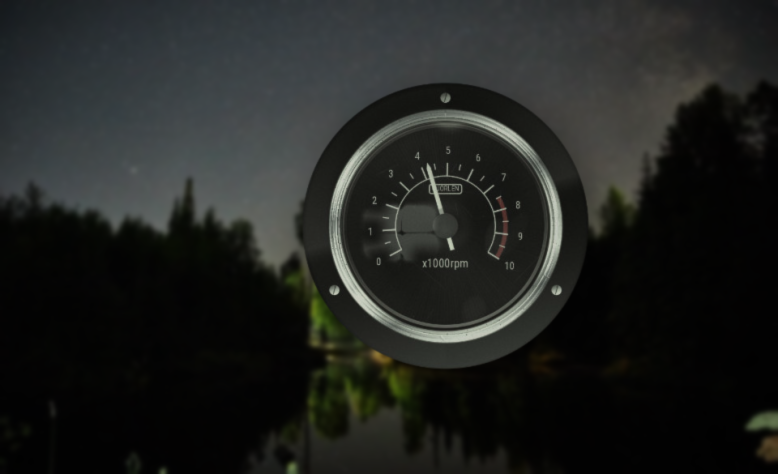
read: 4250 rpm
